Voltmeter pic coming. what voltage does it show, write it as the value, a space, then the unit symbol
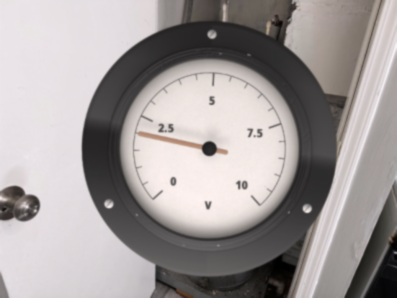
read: 2 V
